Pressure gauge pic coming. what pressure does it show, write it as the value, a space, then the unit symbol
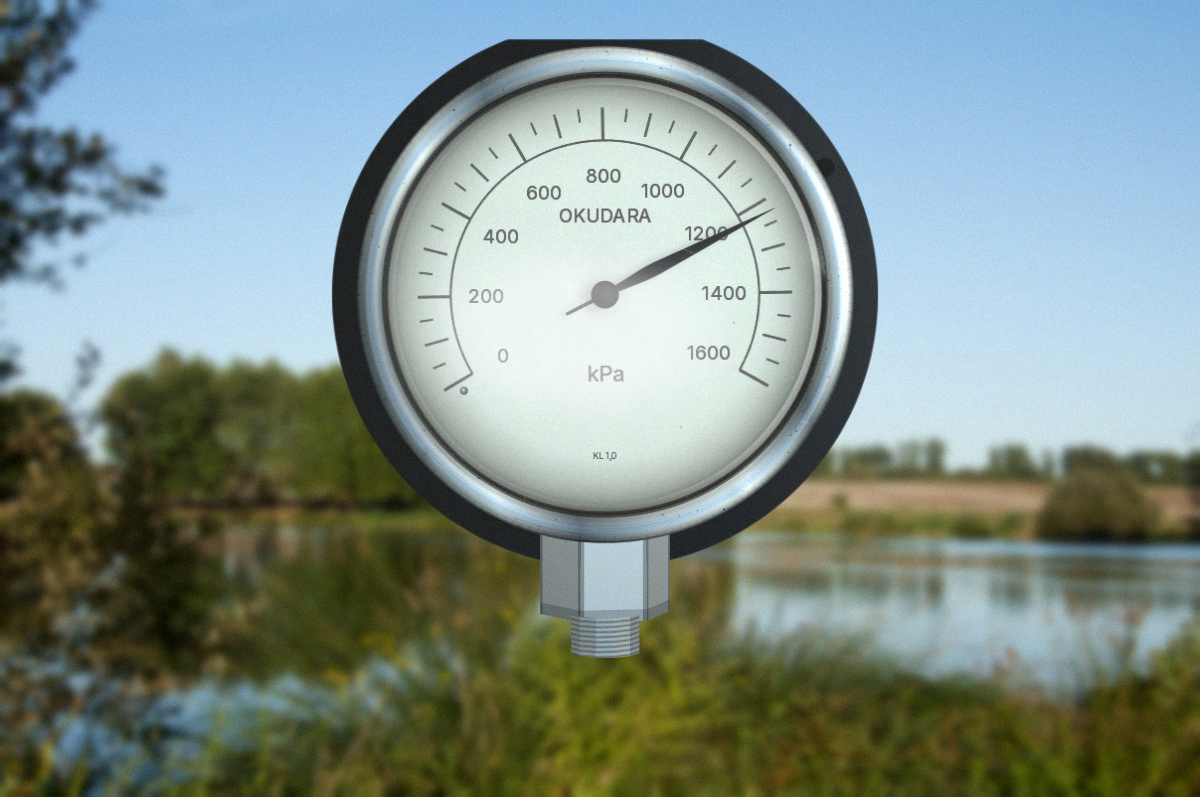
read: 1225 kPa
